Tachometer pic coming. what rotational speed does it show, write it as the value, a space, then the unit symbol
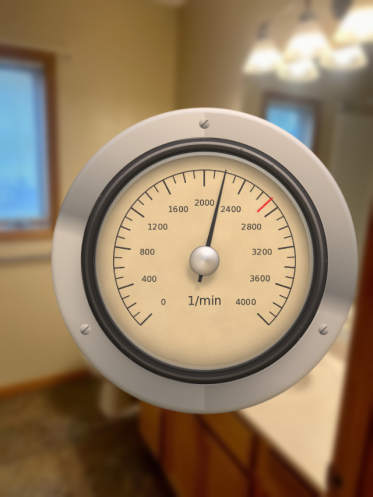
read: 2200 rpm
